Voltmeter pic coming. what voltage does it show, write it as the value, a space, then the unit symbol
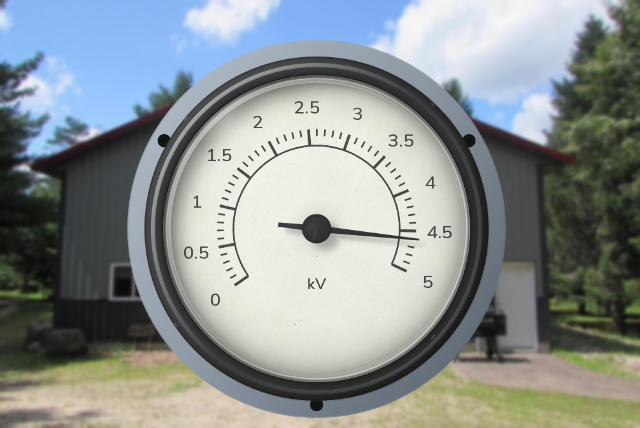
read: 4.6 kV
